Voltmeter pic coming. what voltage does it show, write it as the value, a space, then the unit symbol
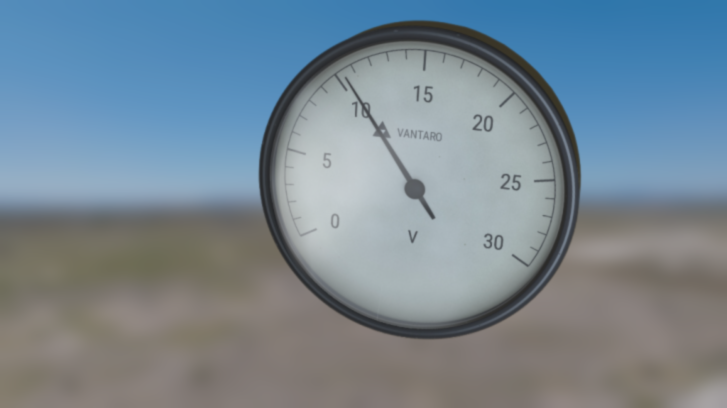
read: 10.5 V
